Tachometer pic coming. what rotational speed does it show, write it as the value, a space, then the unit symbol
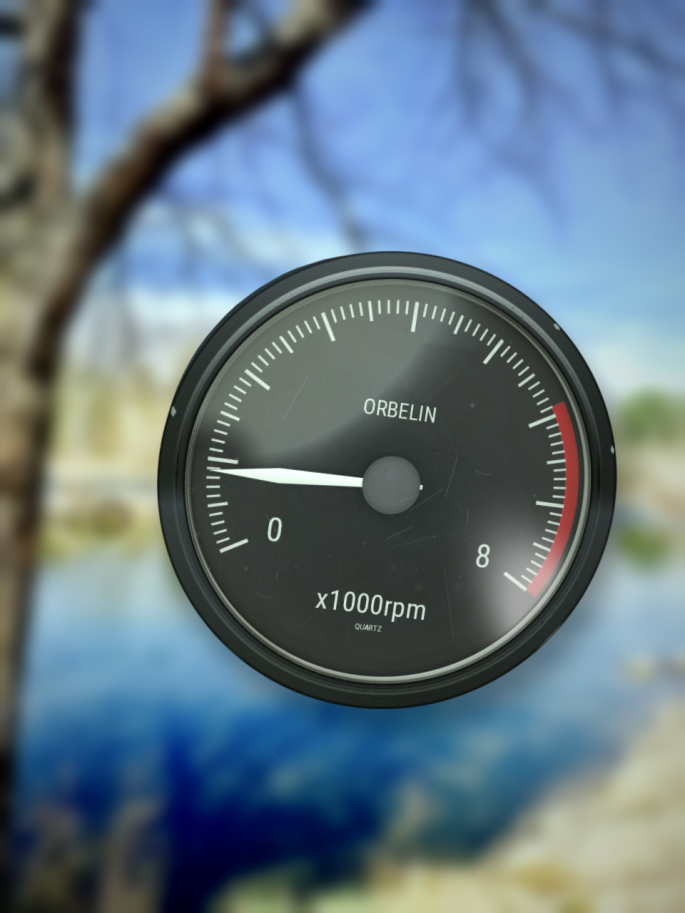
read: 900 rpm
